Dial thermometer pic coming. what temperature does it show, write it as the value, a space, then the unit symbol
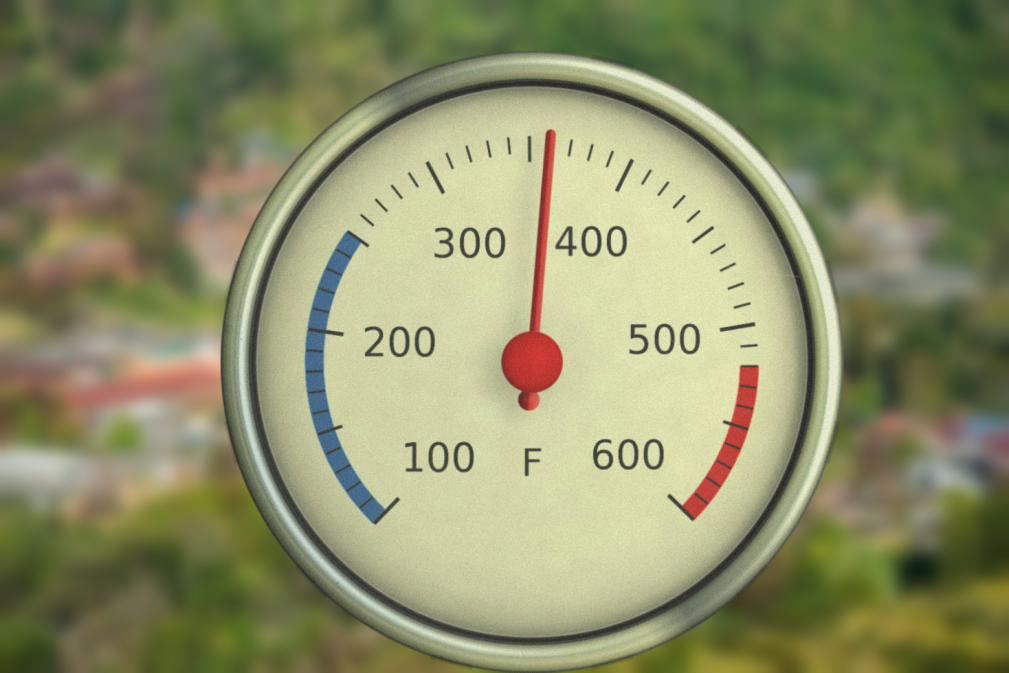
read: 360 °F
